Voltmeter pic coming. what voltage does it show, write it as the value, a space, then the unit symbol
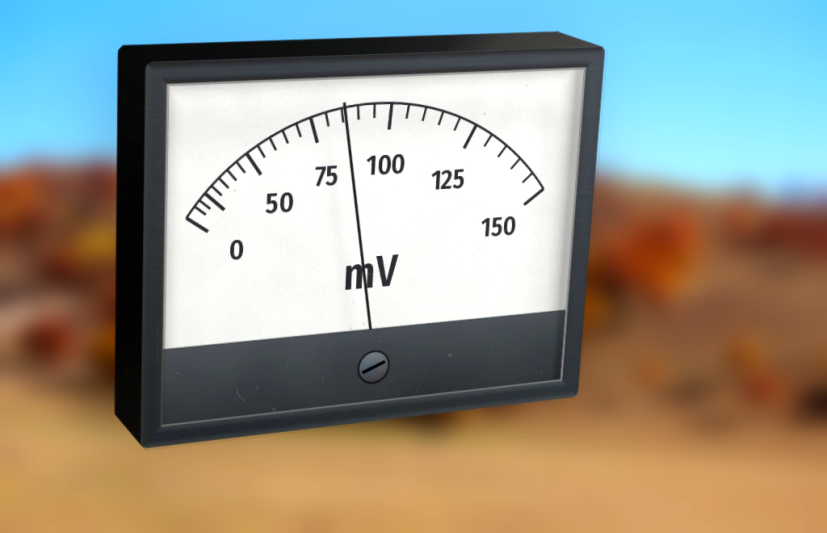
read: 85 mV
